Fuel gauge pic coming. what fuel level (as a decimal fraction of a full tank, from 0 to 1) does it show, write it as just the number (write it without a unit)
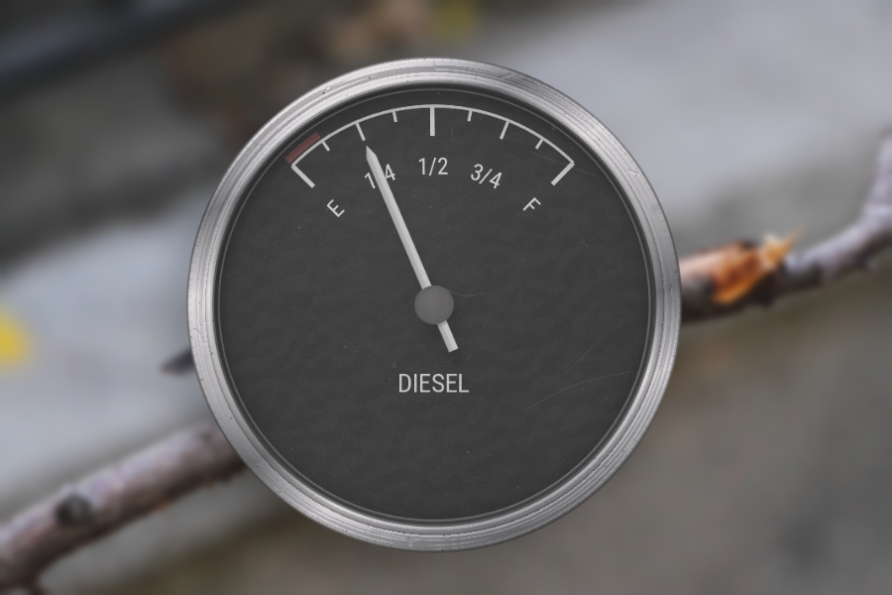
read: 0.25
